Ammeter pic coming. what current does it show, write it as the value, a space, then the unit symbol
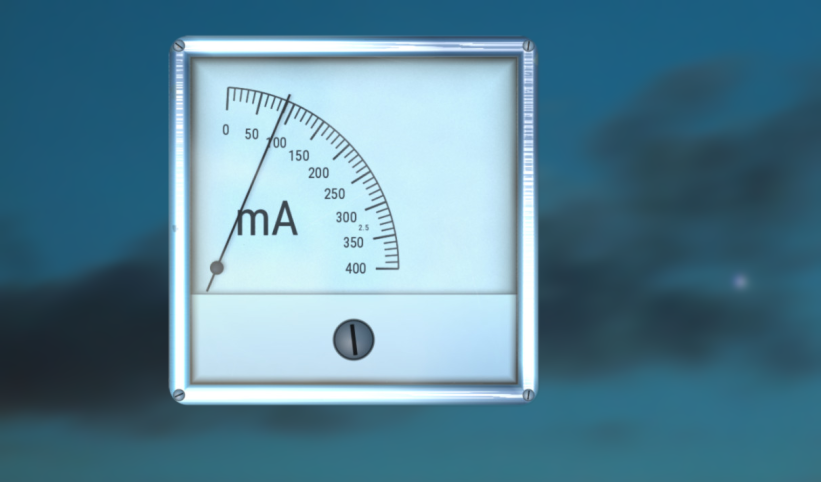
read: 90 mA
